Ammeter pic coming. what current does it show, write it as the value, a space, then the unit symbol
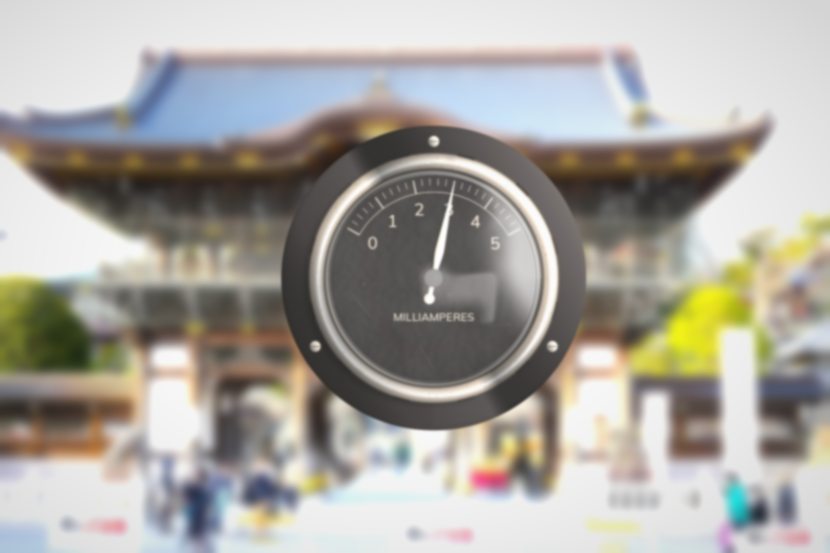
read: 3 mA
